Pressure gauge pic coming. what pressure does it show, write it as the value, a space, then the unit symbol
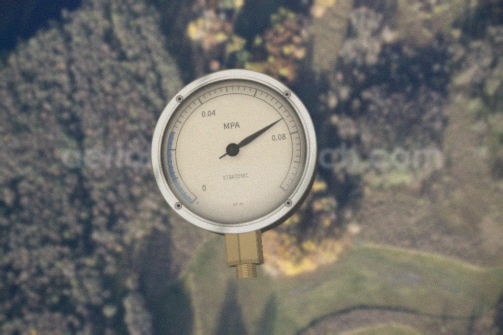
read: 0.074 MPa
